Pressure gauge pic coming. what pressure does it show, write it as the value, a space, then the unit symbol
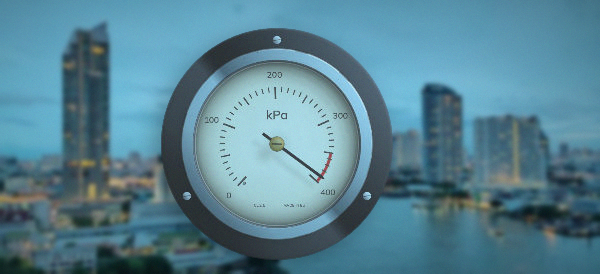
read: 390 kPa
